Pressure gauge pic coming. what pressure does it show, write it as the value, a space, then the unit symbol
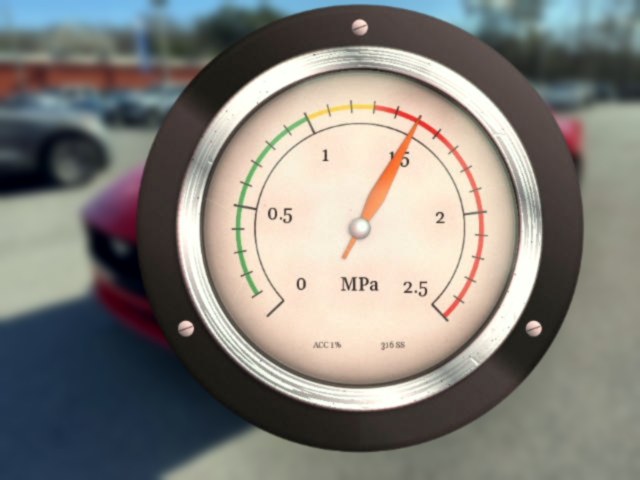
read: 1.5 MPa
